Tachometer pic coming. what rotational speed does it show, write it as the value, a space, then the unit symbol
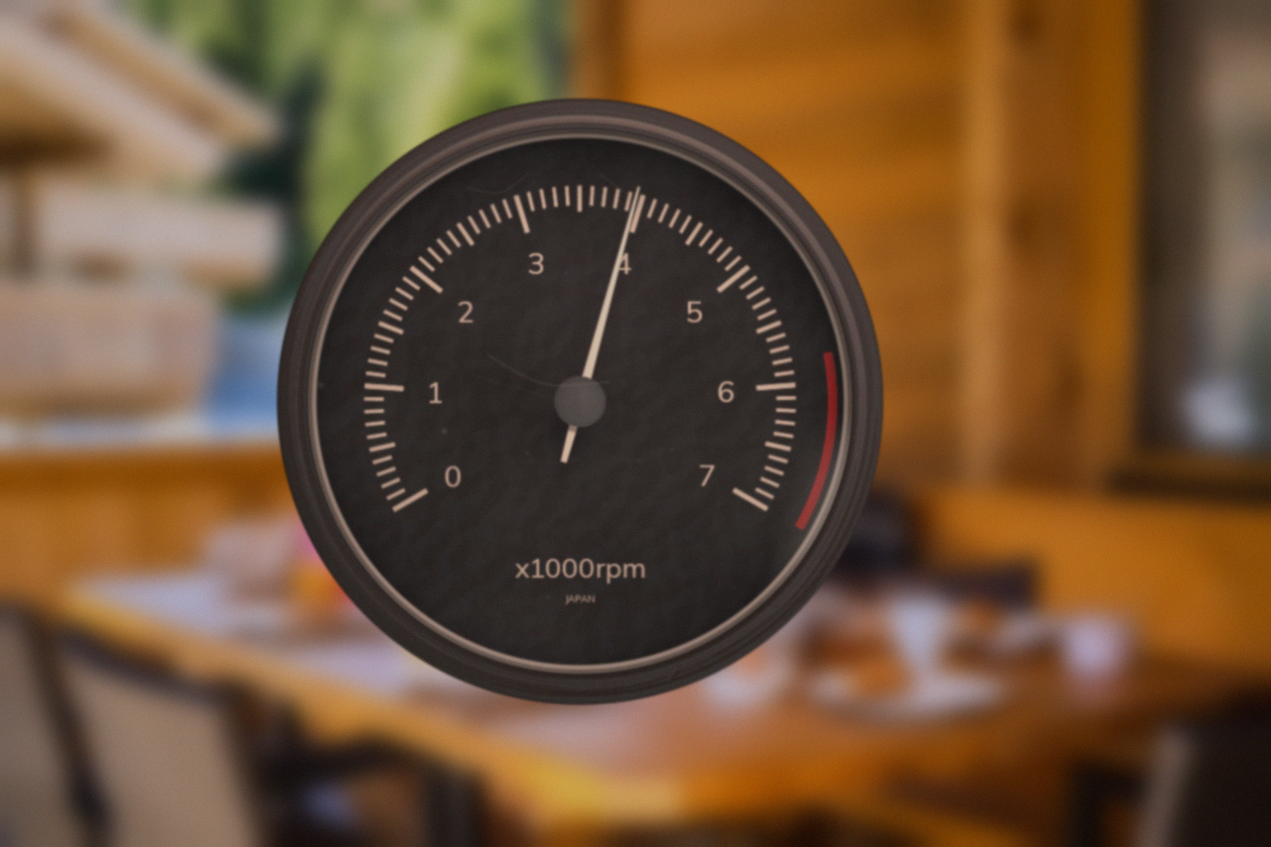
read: 3950 rpm
